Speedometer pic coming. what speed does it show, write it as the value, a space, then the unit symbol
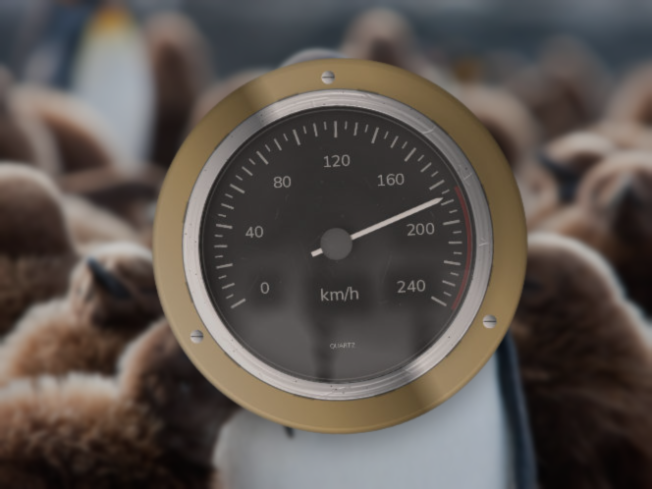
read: 187.5 km/h
